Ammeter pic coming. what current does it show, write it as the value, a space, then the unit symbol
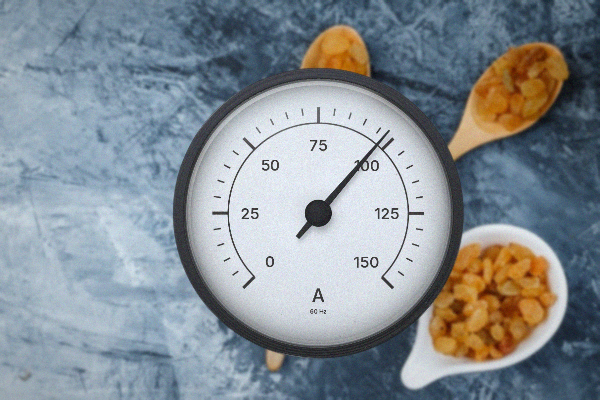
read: 97.5 A
